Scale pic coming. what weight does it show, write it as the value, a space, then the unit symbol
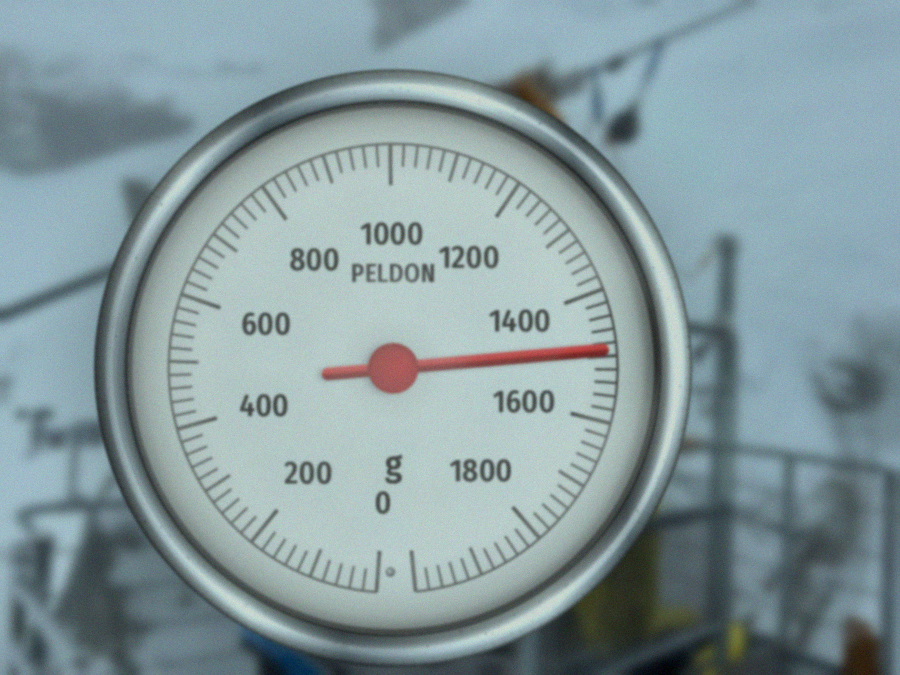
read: 1490 g
